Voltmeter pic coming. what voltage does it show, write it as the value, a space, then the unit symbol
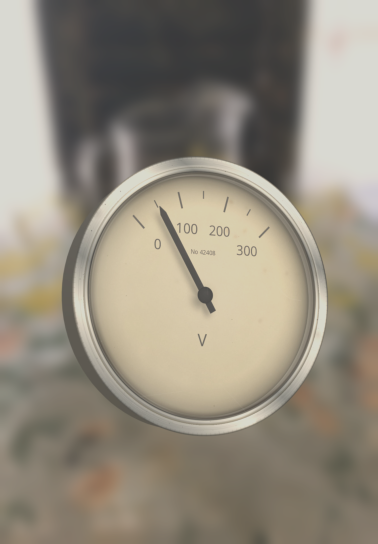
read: 50 V
